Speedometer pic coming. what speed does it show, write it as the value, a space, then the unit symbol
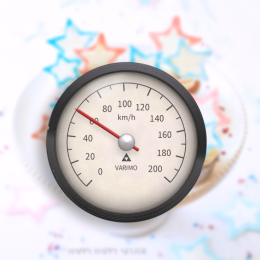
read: 60 km/h
